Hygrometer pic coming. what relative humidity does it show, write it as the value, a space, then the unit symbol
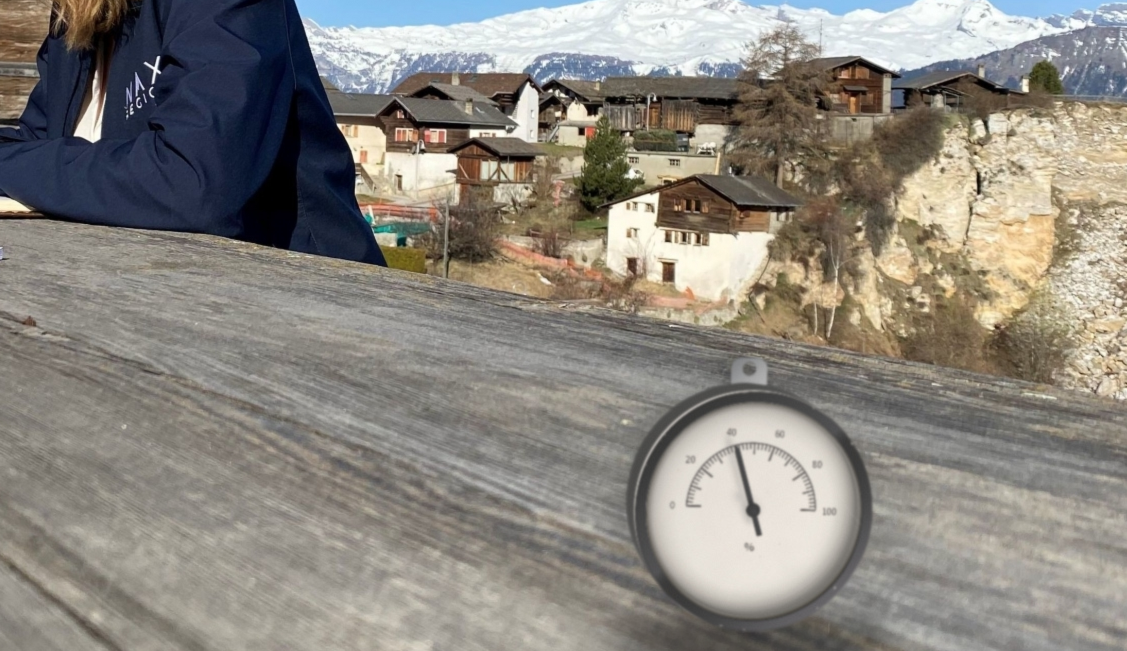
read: 40 %
